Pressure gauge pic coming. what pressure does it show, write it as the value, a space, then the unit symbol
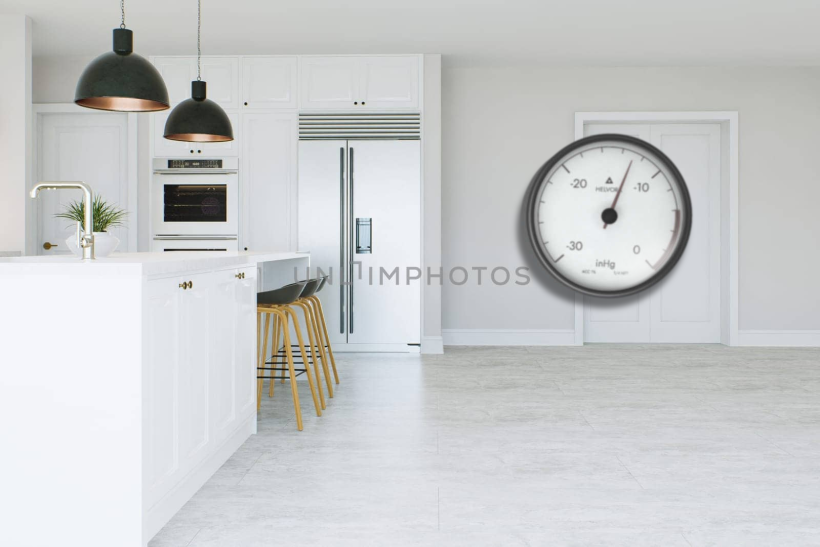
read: -13 inHg
